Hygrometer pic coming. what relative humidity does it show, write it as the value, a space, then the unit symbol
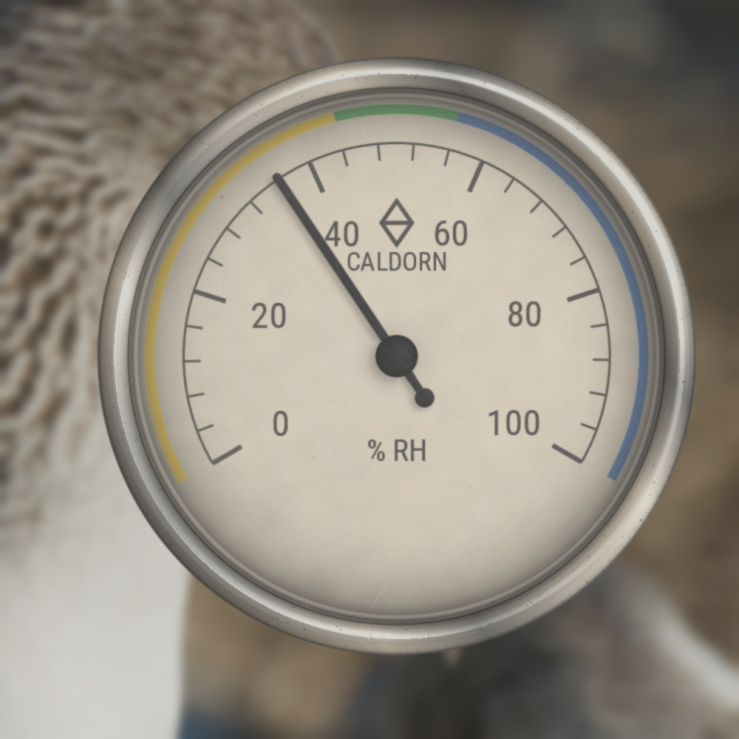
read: 36 %
